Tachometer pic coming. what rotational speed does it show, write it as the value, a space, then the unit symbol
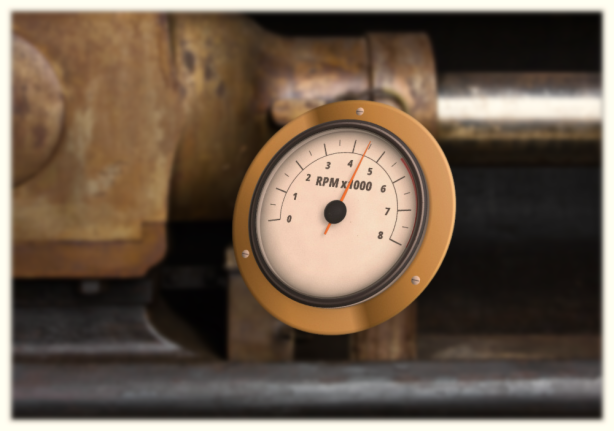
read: 4500 rpm
